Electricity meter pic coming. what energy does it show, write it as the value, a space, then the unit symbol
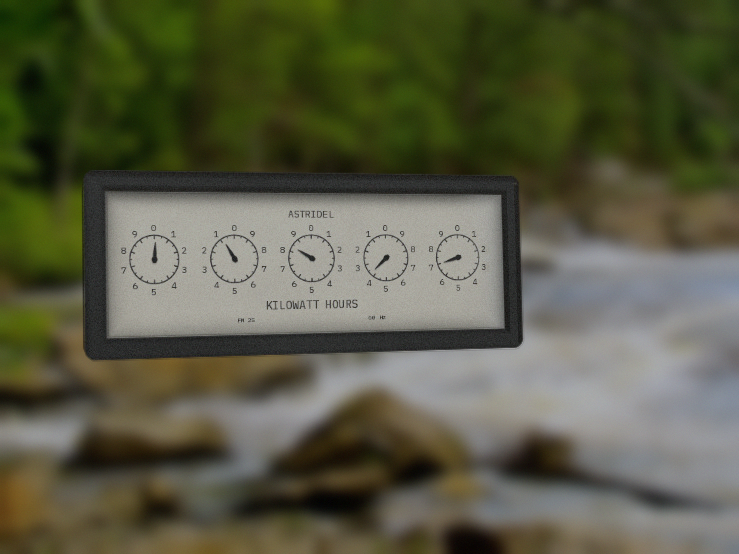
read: 837 kWh
